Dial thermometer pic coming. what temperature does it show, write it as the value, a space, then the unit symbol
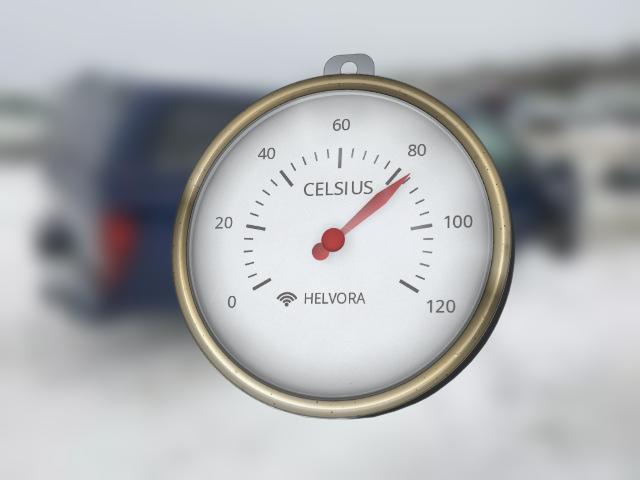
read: 84 °C
